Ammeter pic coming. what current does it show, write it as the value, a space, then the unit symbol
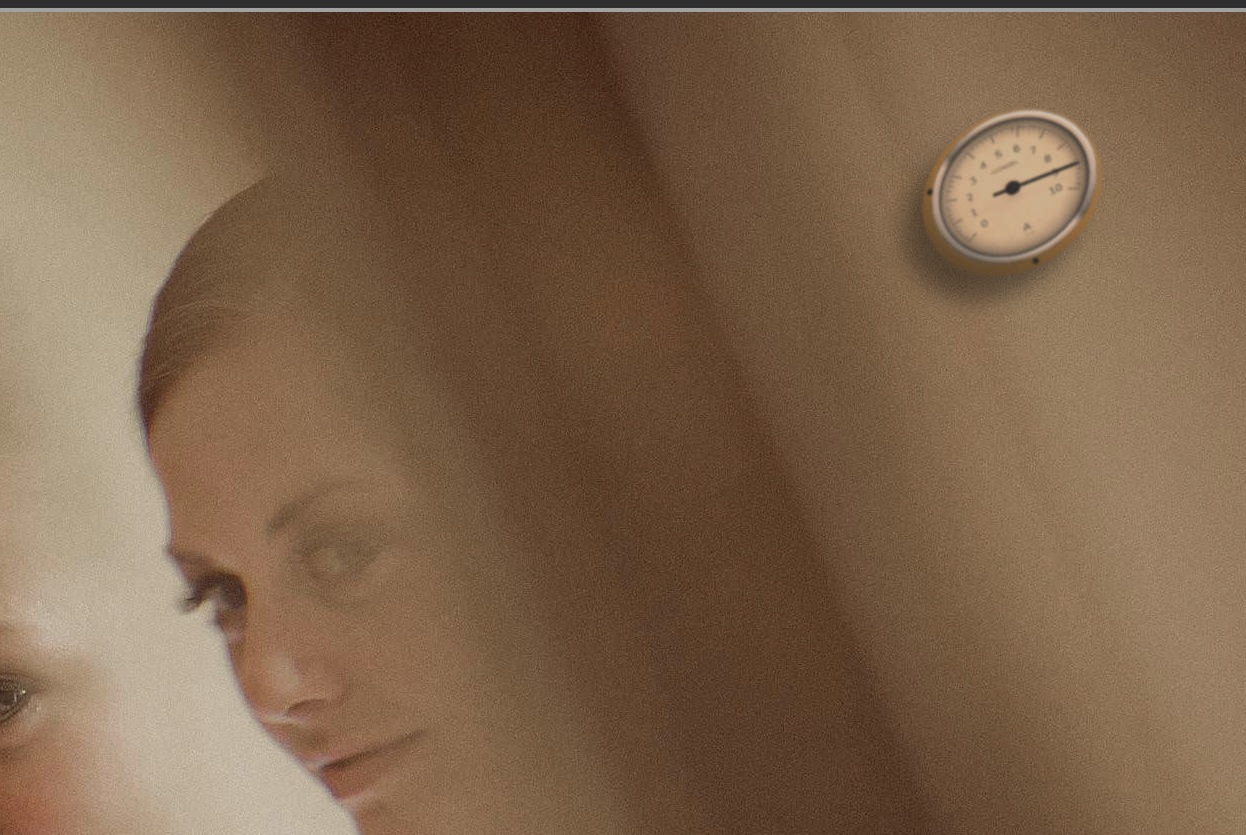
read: 9 A
